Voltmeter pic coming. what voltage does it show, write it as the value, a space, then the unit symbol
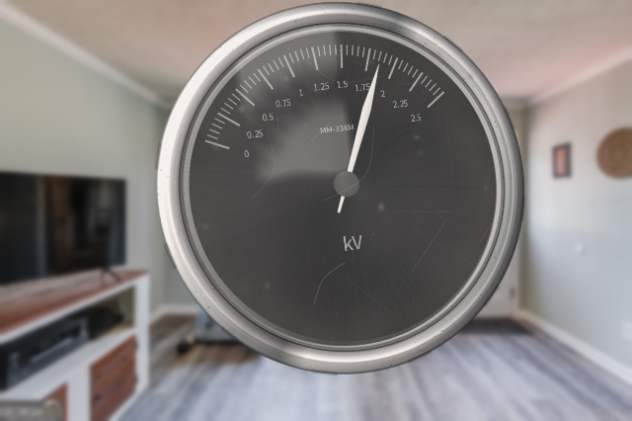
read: 1.85 kV
